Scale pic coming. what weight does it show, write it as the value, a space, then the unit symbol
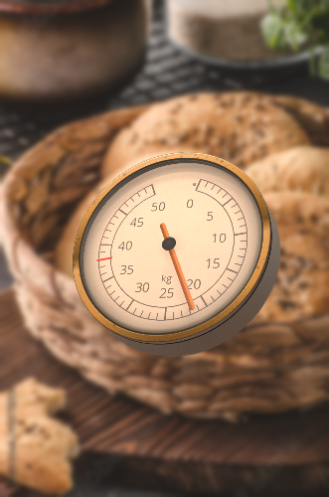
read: 21.5 kg
